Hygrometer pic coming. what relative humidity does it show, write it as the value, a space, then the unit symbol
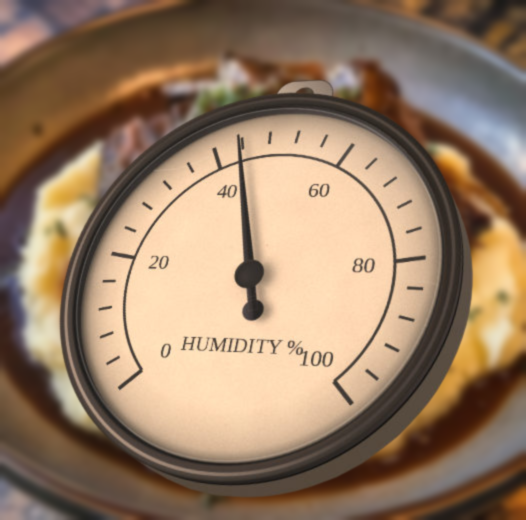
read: 44 %
